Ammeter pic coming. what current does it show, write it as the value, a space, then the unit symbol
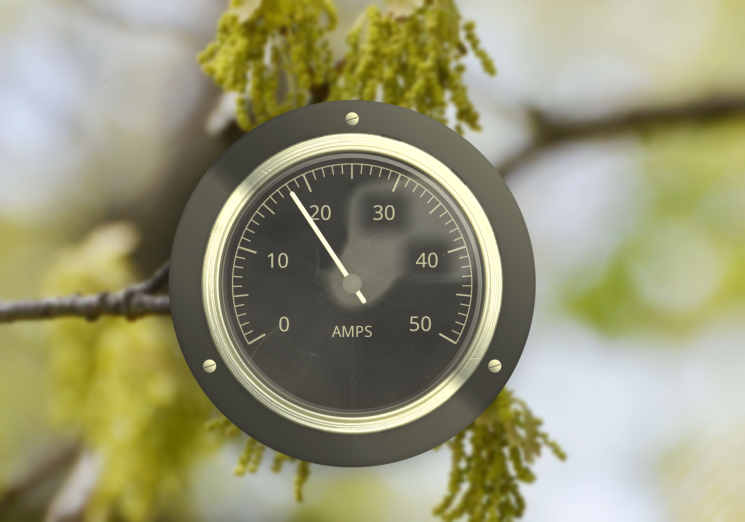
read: 18 A
